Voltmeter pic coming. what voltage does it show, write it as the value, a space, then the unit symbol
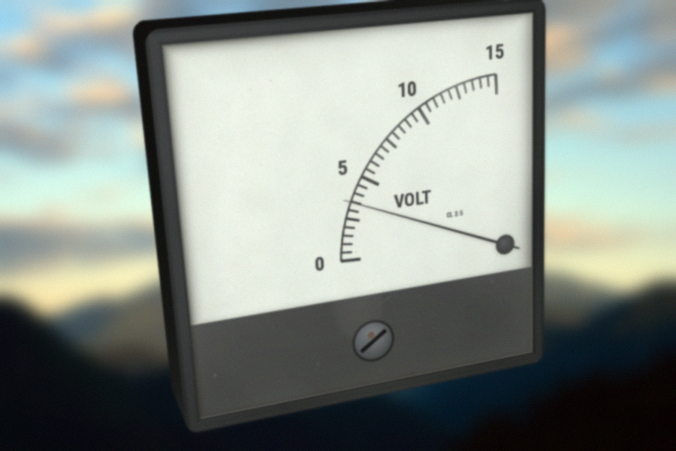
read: 3.5 V
